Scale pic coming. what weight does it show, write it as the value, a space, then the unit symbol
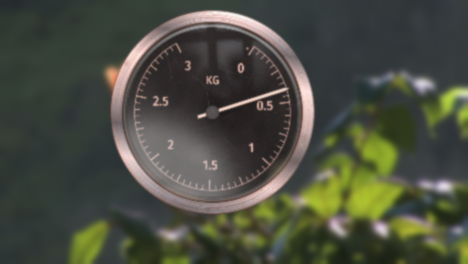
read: 0.4 kg
